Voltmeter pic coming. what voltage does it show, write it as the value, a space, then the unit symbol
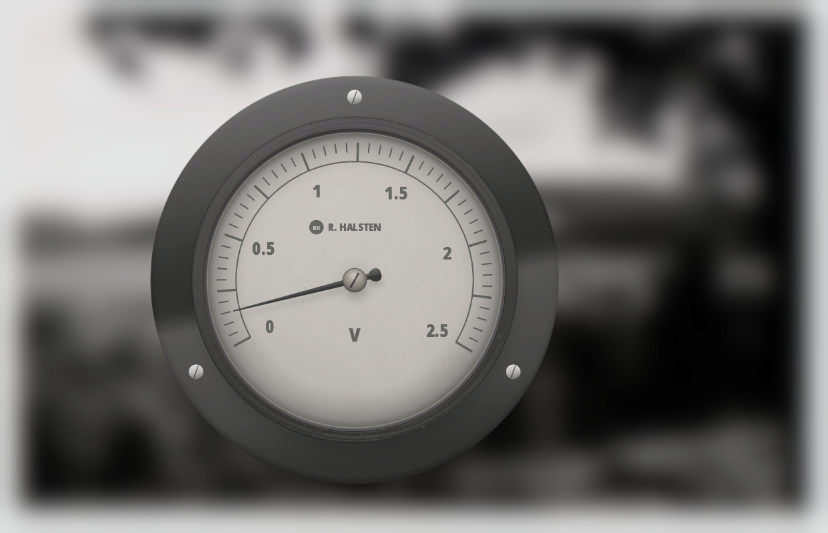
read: 0.15 V
